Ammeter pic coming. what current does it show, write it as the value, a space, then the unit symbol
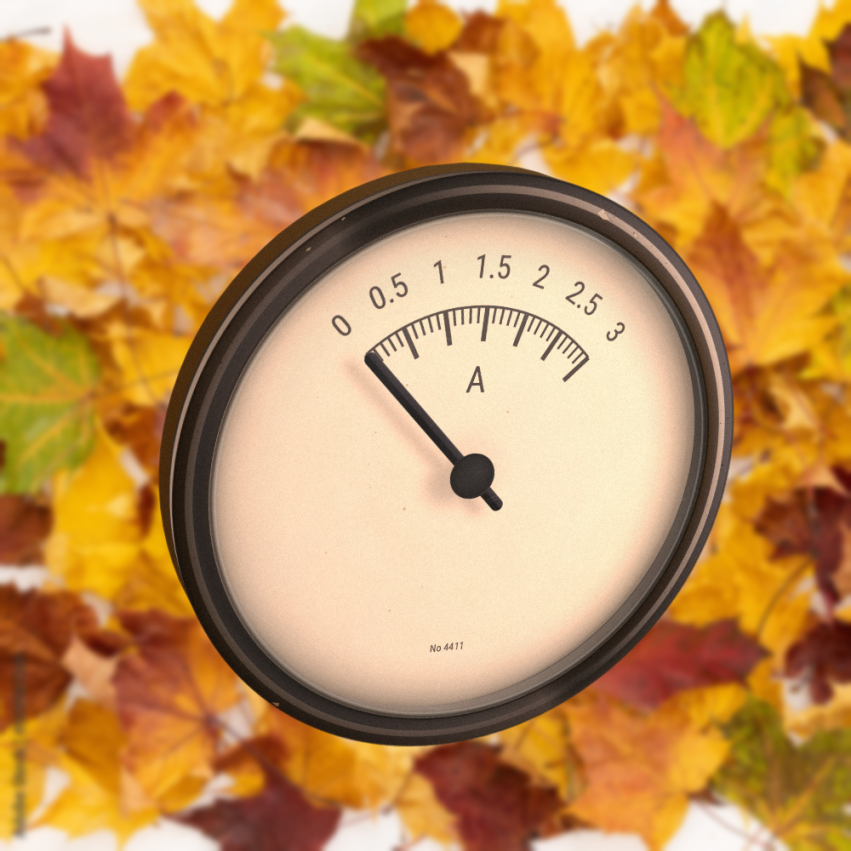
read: 0 A
